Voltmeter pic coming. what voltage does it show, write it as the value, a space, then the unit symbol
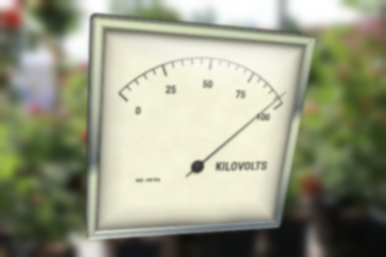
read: 95 kV
